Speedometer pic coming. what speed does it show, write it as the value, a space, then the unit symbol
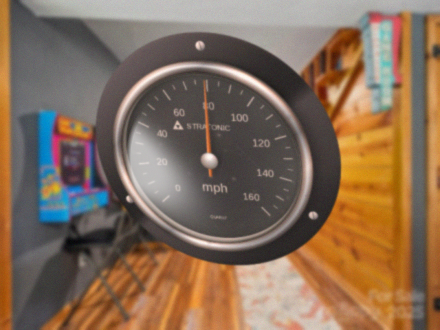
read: 80 mph
